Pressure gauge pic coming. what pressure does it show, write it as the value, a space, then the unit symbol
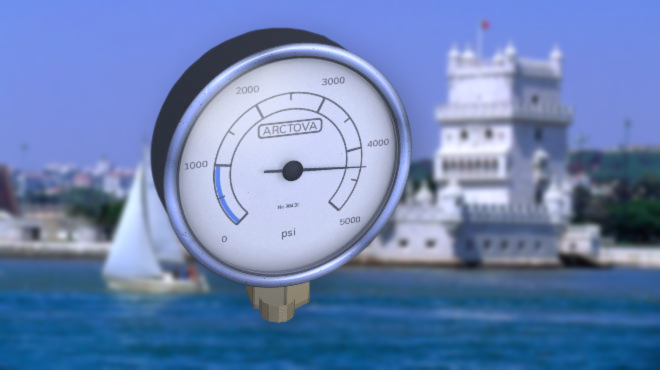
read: 4250 psi
